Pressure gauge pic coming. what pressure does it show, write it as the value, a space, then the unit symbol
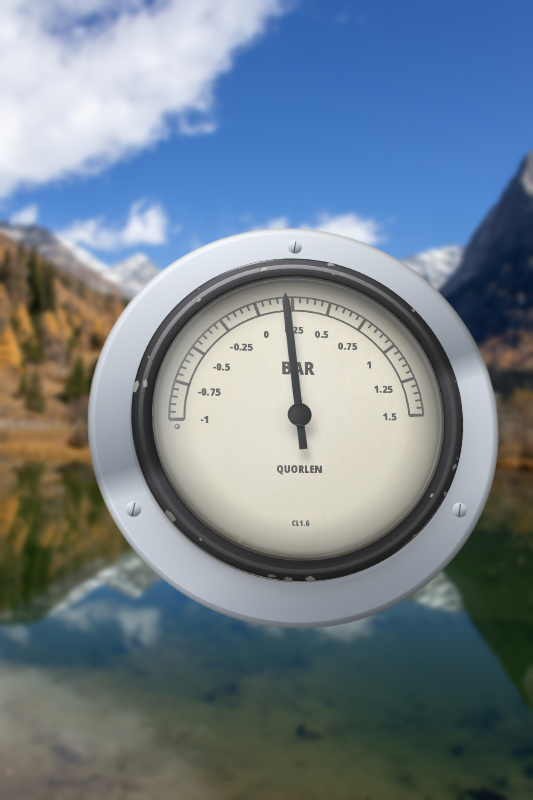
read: 0.2 bar
